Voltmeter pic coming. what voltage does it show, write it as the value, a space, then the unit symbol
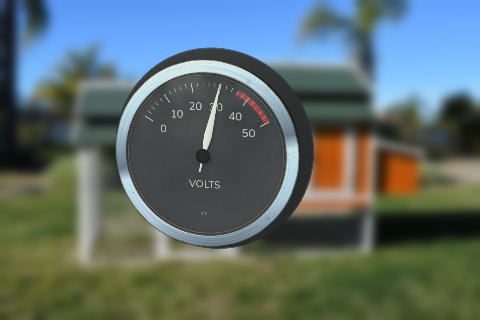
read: 30 V
